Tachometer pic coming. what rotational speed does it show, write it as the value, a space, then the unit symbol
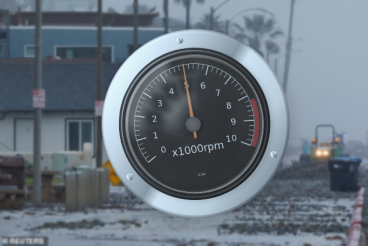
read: 5000 rpm
